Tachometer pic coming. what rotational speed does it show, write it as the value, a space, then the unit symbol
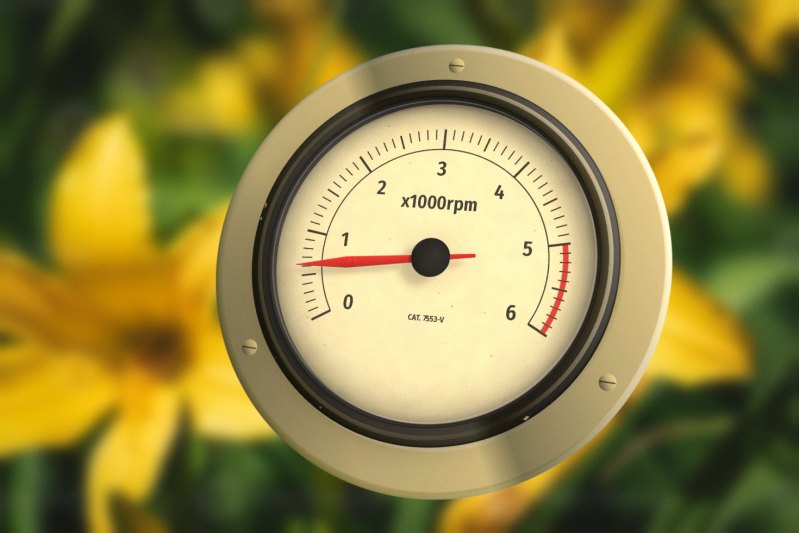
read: 600 rpm
